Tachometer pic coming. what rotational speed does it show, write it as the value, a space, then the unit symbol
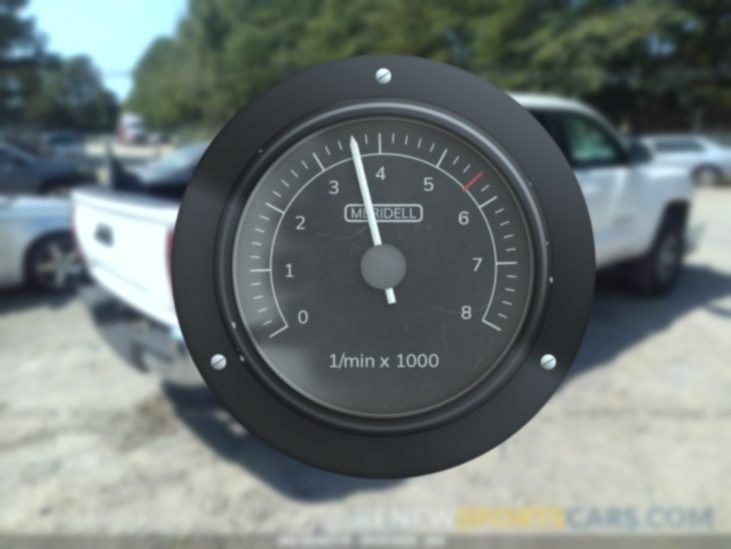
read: 3600 rpm
